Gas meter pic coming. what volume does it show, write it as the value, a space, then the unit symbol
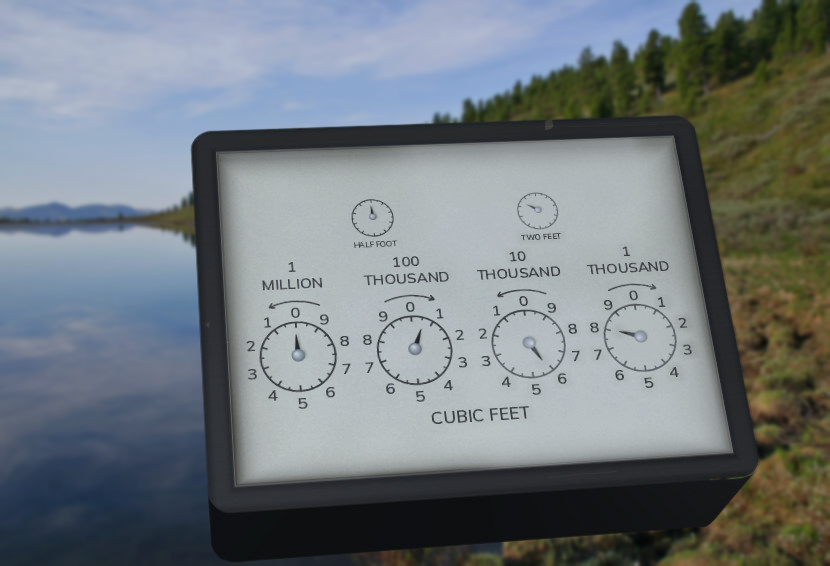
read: 5800 ft³
